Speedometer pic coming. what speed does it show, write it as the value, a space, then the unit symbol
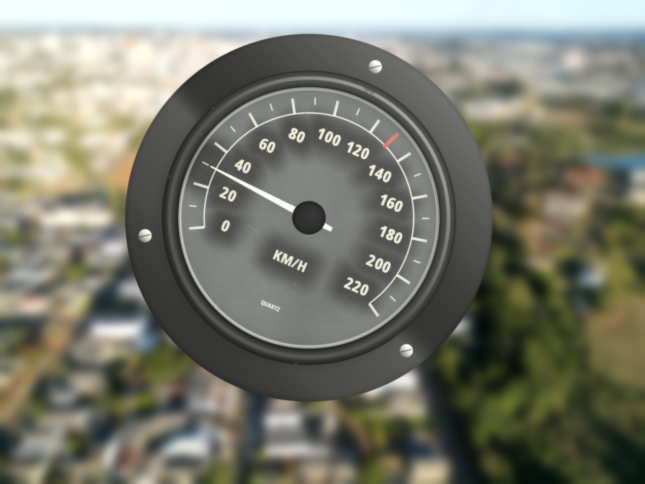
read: 30 km/h
